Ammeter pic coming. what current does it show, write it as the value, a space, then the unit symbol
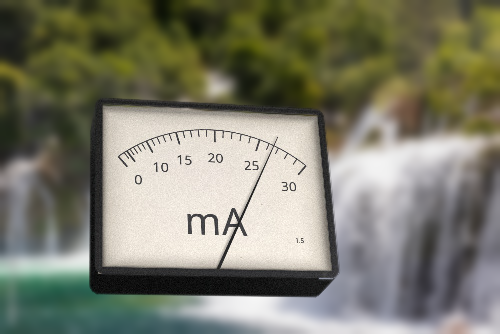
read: 26.5 mA
